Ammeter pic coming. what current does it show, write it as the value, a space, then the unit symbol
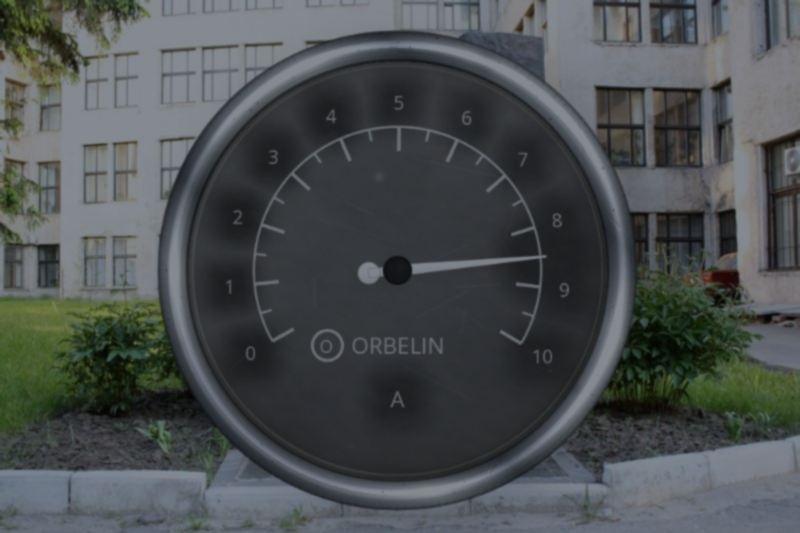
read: 8.5 A
